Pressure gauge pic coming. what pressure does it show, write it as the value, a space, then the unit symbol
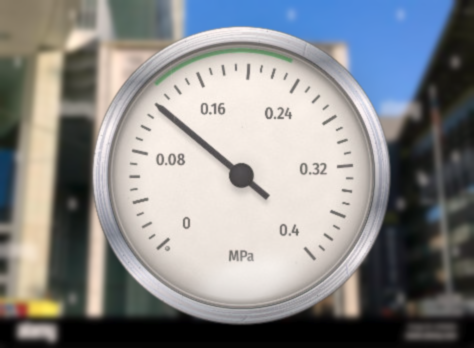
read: 0.12 MPa
